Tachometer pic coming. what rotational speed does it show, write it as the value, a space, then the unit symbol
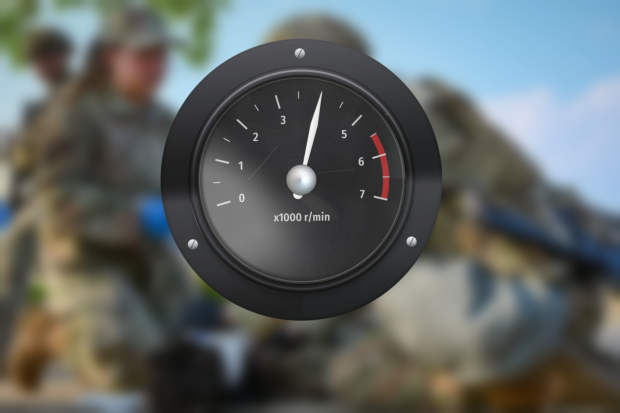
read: 4000 rpm
